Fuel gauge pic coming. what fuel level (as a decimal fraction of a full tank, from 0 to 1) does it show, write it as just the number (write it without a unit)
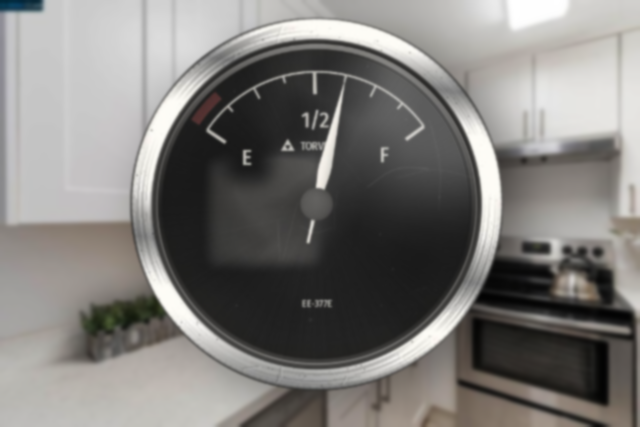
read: 0.625
